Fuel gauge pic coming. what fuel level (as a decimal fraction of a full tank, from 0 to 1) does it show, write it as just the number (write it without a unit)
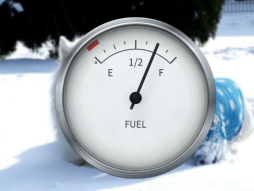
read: 0.75
